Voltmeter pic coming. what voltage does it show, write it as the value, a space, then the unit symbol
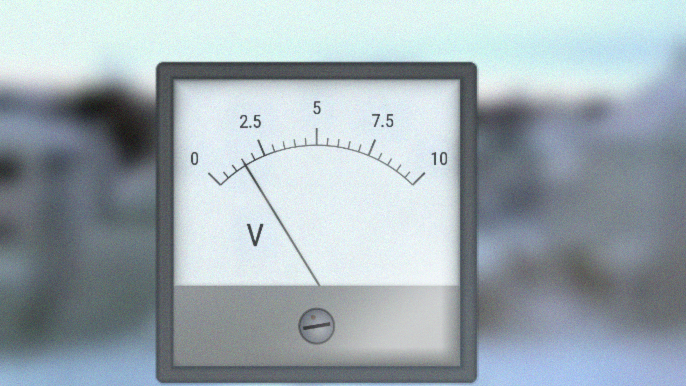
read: 1.5 V
